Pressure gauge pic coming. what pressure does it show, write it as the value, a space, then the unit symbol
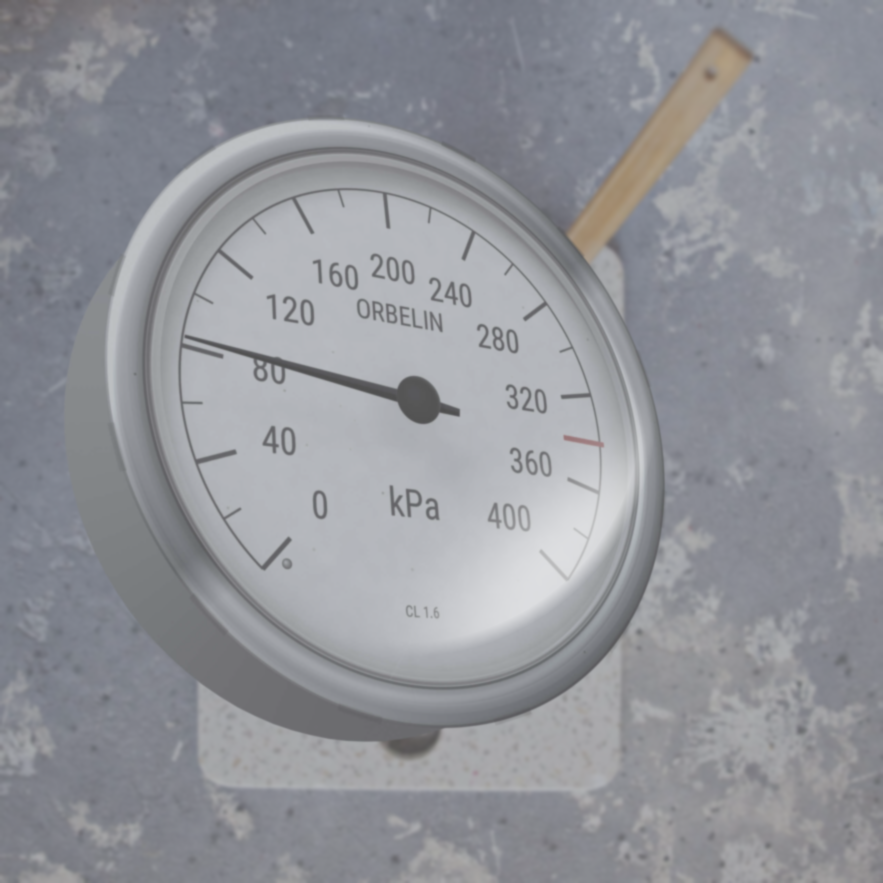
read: 80 kPa
